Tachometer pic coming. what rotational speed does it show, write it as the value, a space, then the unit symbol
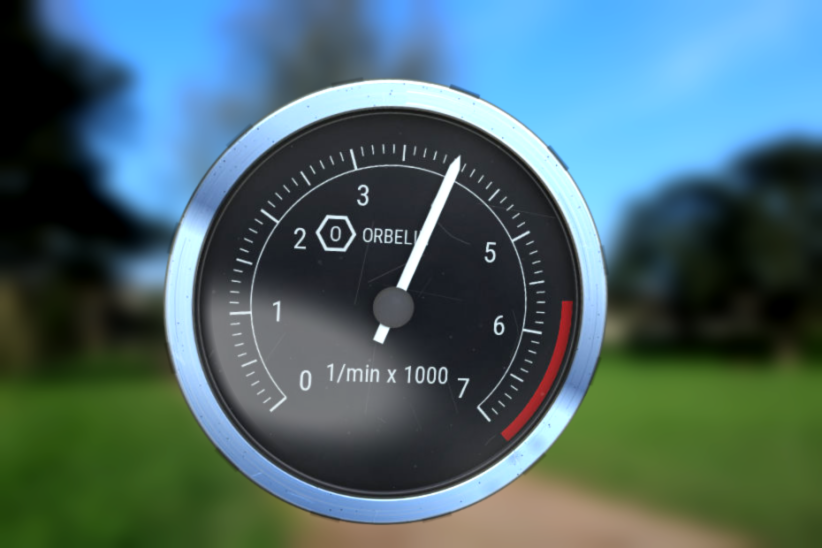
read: 4000 rpm
